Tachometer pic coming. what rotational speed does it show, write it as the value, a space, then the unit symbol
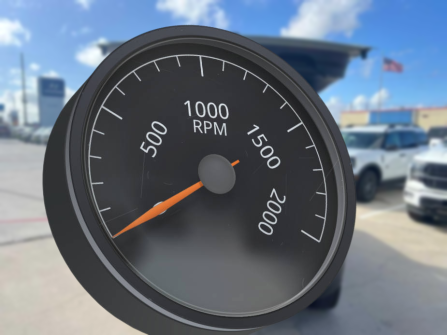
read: 0 rpm
